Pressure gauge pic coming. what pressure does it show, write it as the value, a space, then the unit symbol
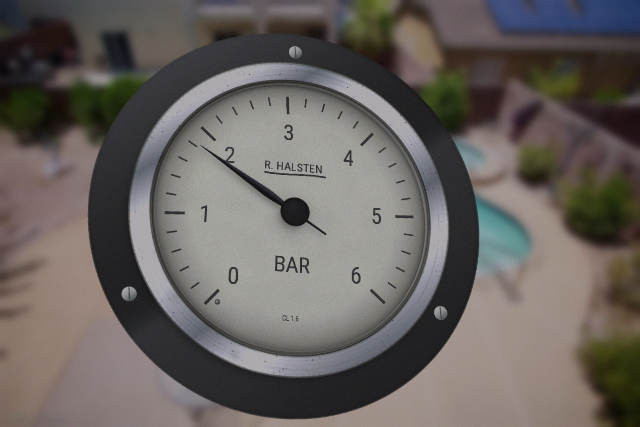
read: 1.8 bar
